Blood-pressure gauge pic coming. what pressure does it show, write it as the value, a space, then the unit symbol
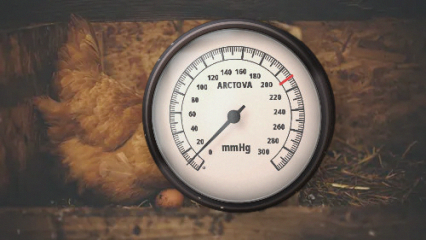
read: 10 mmHg
